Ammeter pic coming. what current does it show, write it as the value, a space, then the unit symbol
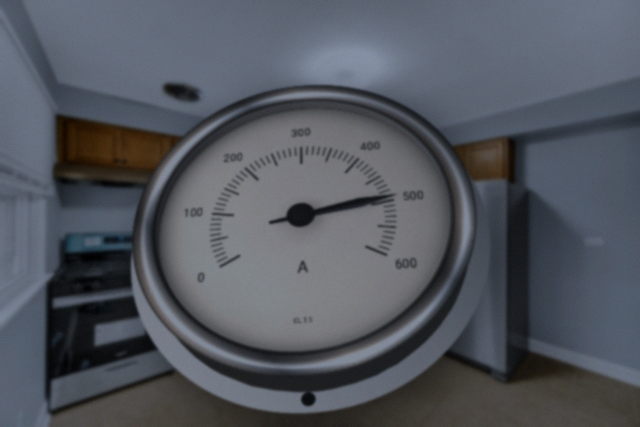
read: 500 A
